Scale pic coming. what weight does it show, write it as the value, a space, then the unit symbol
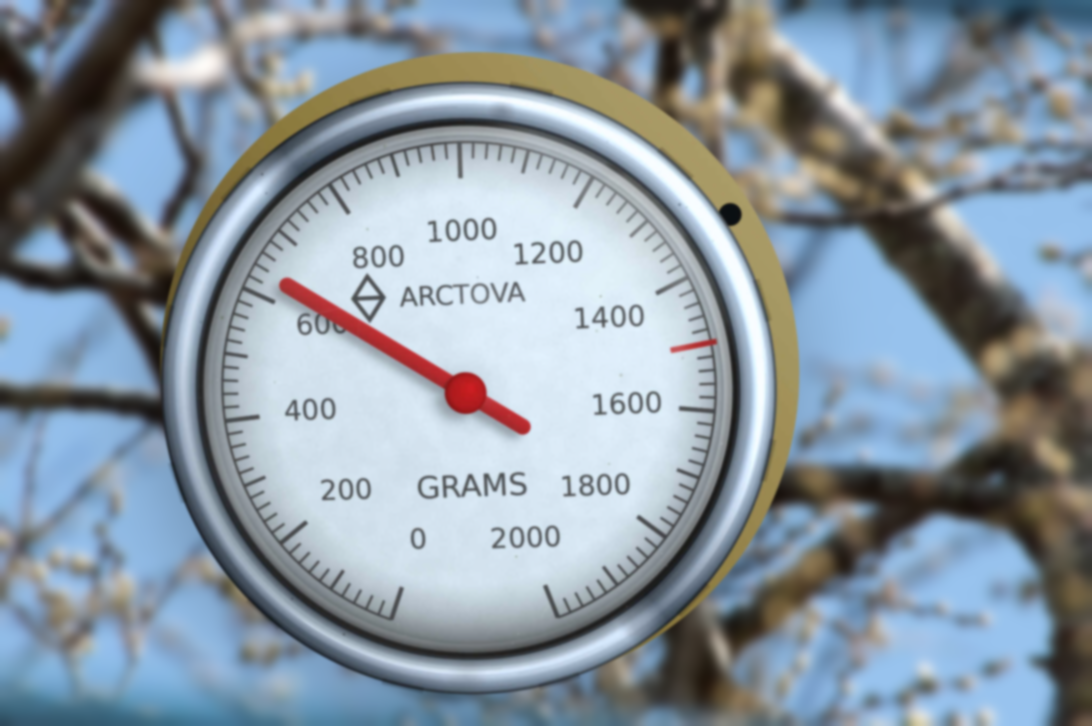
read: 640 g
